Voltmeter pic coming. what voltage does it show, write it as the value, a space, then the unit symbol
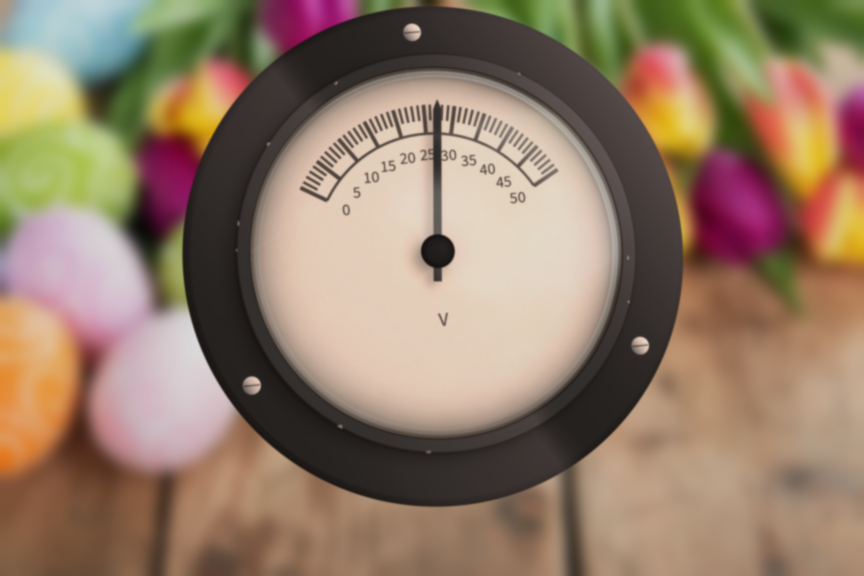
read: 27 V
